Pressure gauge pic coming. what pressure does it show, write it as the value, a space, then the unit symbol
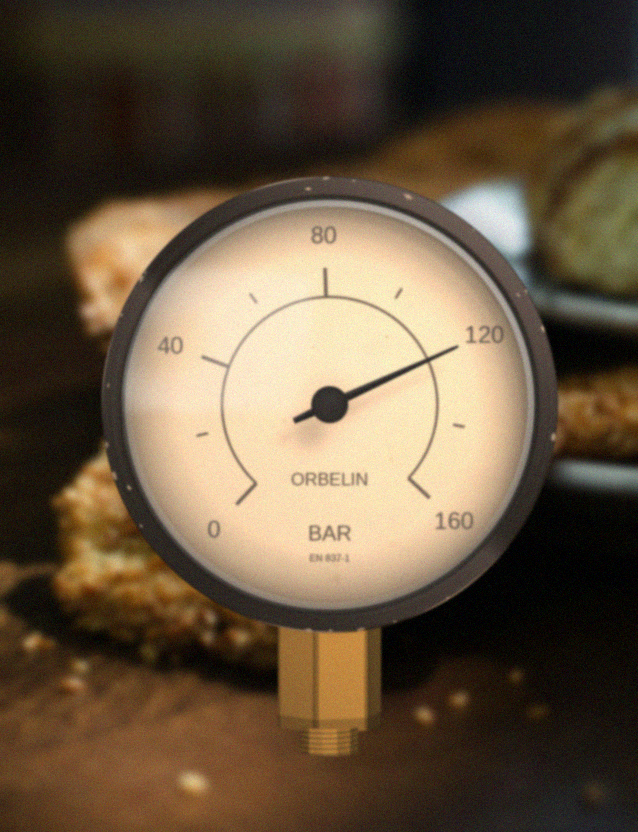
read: 120 bar
